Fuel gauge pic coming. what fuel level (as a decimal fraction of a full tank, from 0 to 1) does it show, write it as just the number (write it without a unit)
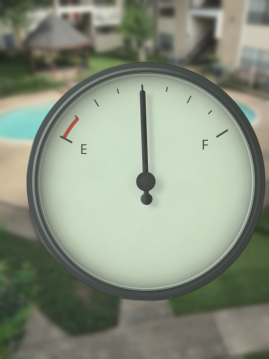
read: 0.5
